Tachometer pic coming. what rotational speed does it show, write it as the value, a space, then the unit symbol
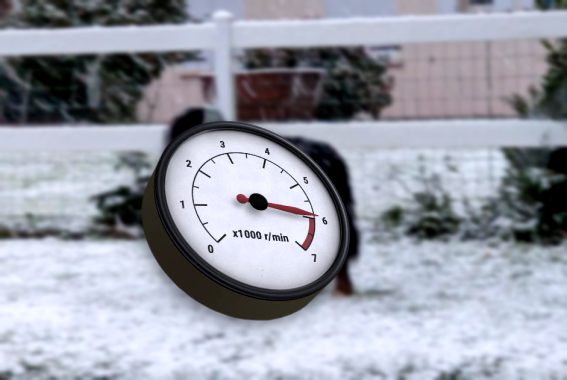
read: 6000 rpm
